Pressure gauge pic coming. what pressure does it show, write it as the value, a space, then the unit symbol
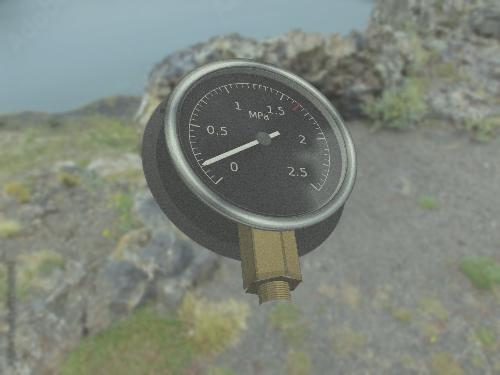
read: 0.15 MPa
